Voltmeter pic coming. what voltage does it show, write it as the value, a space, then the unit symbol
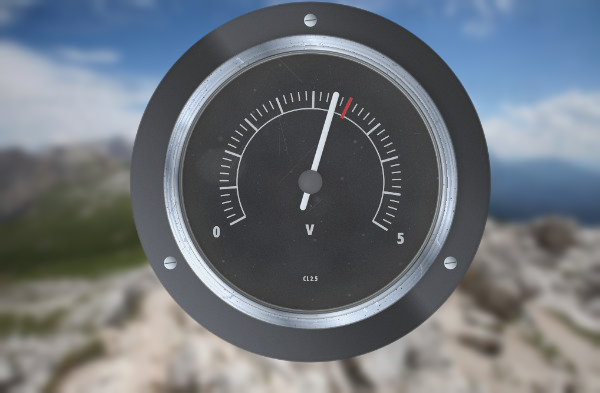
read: 2.8 V
